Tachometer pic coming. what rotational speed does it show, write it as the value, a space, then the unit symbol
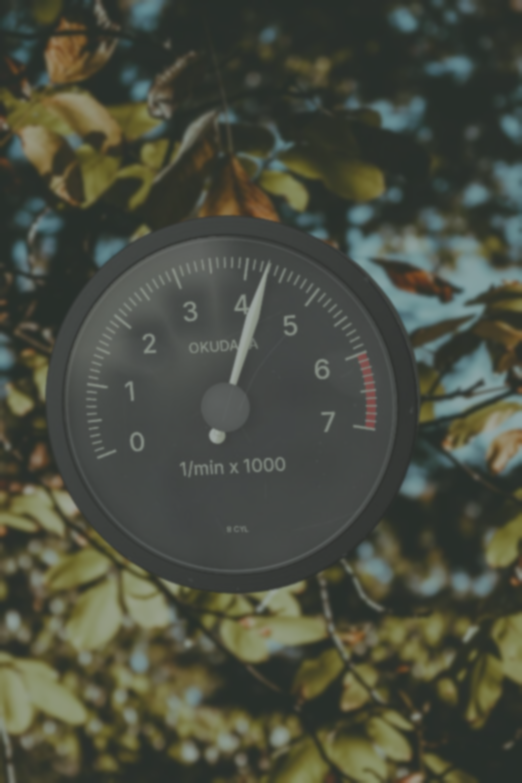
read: 4300 rpm
